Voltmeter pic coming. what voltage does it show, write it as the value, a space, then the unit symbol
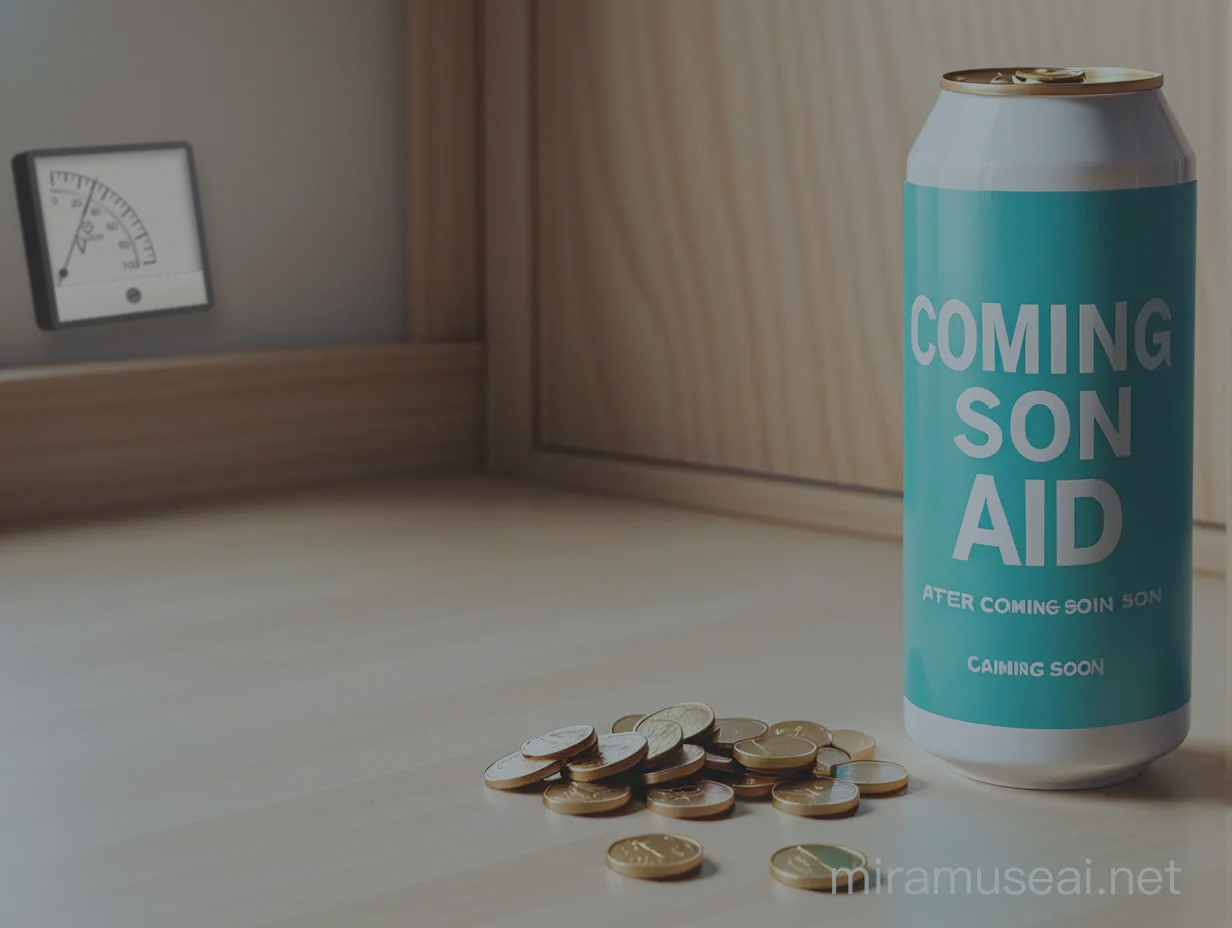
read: 30 V
